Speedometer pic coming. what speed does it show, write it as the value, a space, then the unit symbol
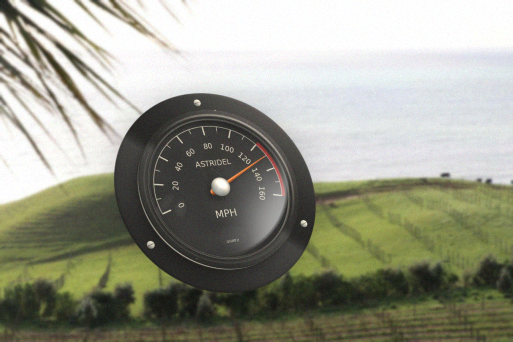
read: 130 mph
